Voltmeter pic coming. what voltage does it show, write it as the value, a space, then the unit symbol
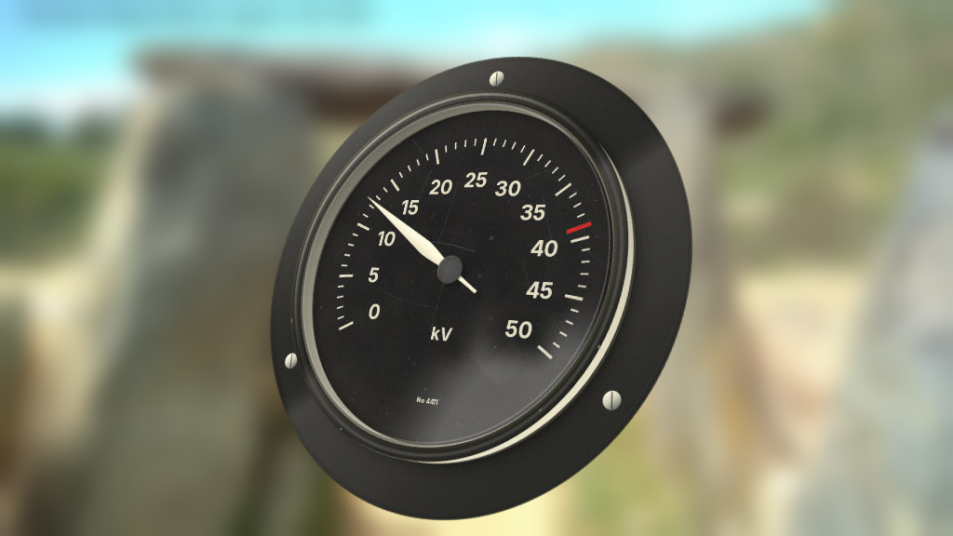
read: 12.5 kV
